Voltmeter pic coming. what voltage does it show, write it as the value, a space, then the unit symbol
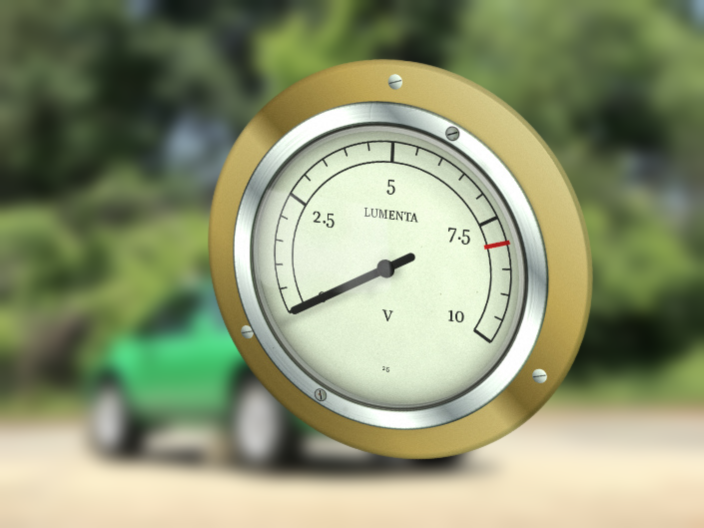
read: 0 V
